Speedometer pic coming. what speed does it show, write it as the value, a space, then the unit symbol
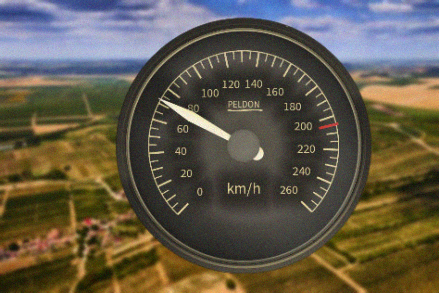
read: 72.5 km/h
